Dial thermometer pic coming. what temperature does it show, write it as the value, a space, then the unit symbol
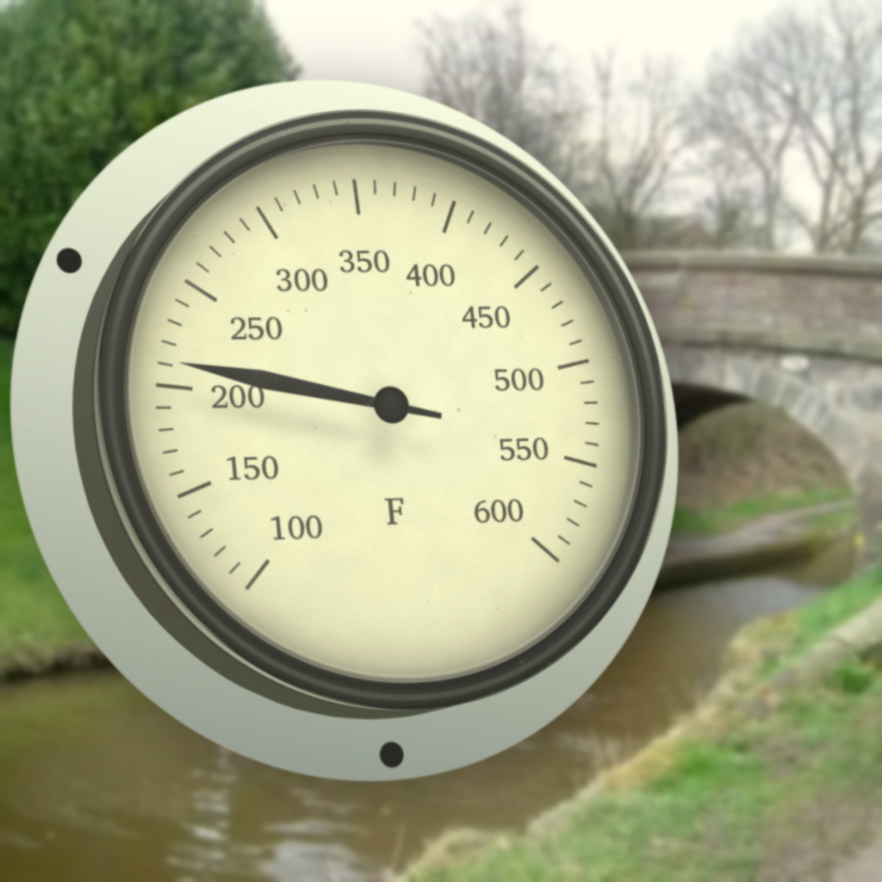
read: 210 °F
